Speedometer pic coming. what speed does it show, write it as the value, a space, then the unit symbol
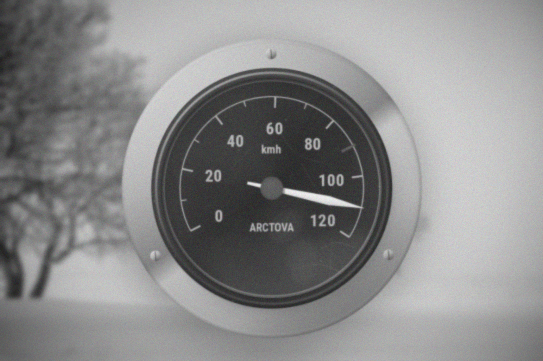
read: 110 km/h
